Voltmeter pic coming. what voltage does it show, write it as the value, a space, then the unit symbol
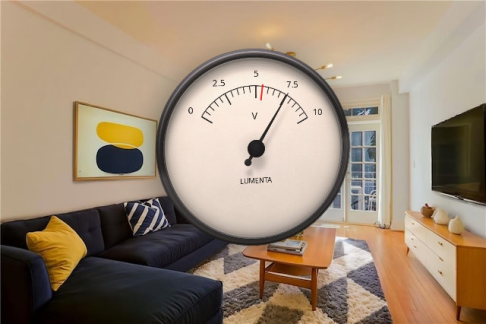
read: 7.5 V
